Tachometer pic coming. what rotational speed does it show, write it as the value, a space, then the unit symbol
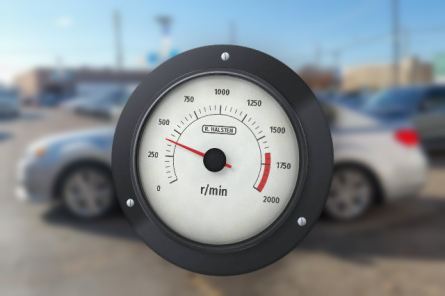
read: 400 rpm
